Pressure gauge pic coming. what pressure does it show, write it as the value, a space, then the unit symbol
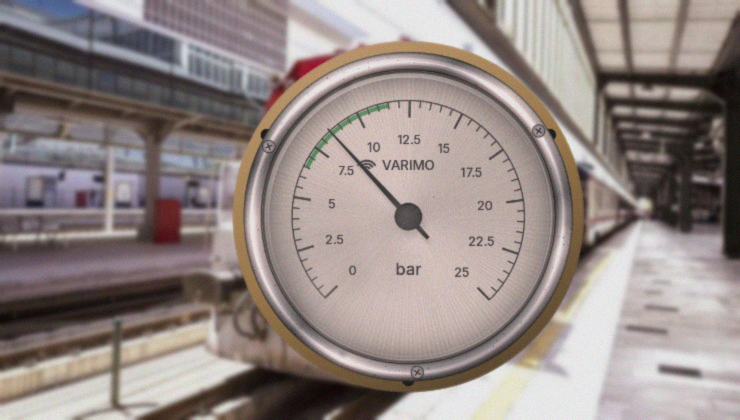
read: 8.5 bar
